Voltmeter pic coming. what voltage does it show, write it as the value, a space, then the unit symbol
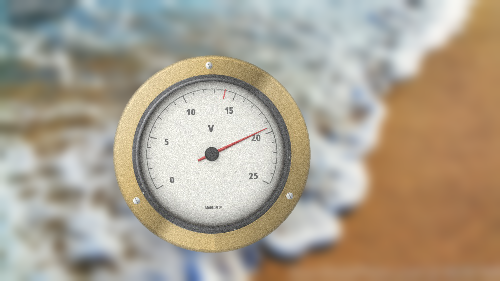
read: 19.5 V
